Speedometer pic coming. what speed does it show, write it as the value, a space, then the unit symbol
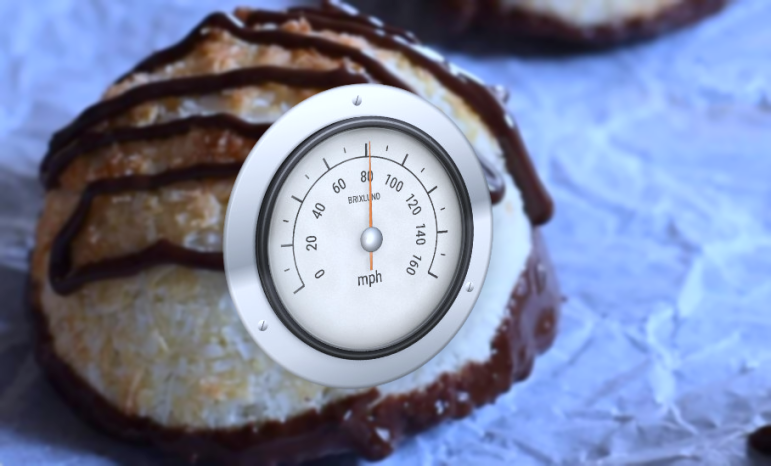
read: 80 mph
